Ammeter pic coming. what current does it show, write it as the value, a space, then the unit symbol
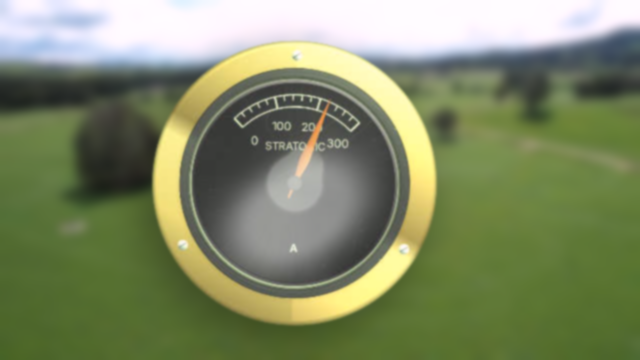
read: 220 A
